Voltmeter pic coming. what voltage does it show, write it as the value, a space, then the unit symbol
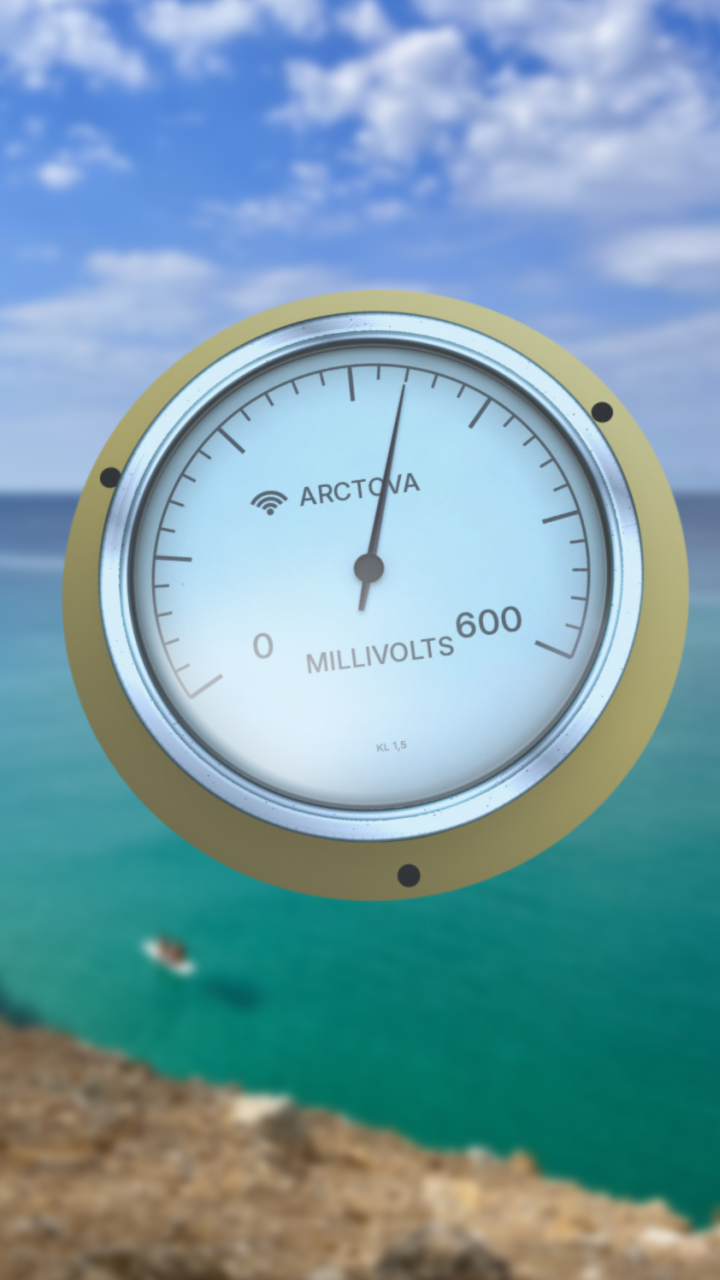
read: 340 mV
